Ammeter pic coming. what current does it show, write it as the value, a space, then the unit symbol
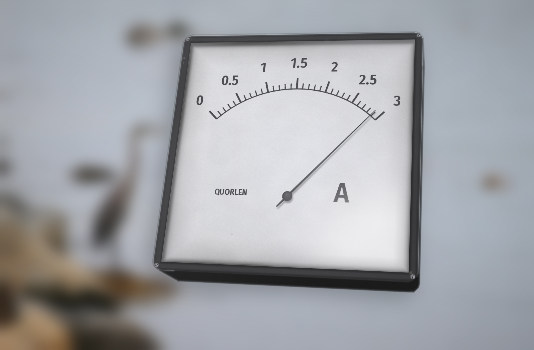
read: 2.9 A
